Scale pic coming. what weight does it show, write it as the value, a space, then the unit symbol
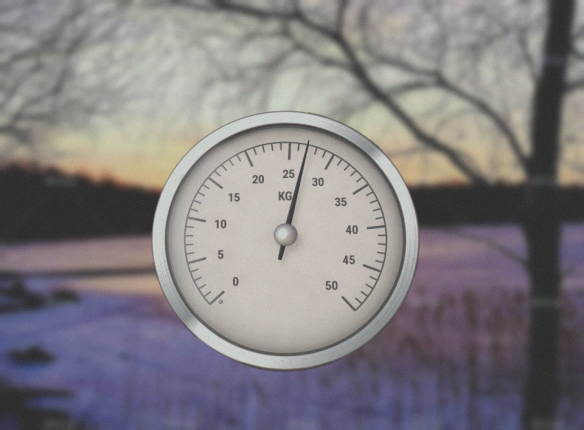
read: 27 kg
